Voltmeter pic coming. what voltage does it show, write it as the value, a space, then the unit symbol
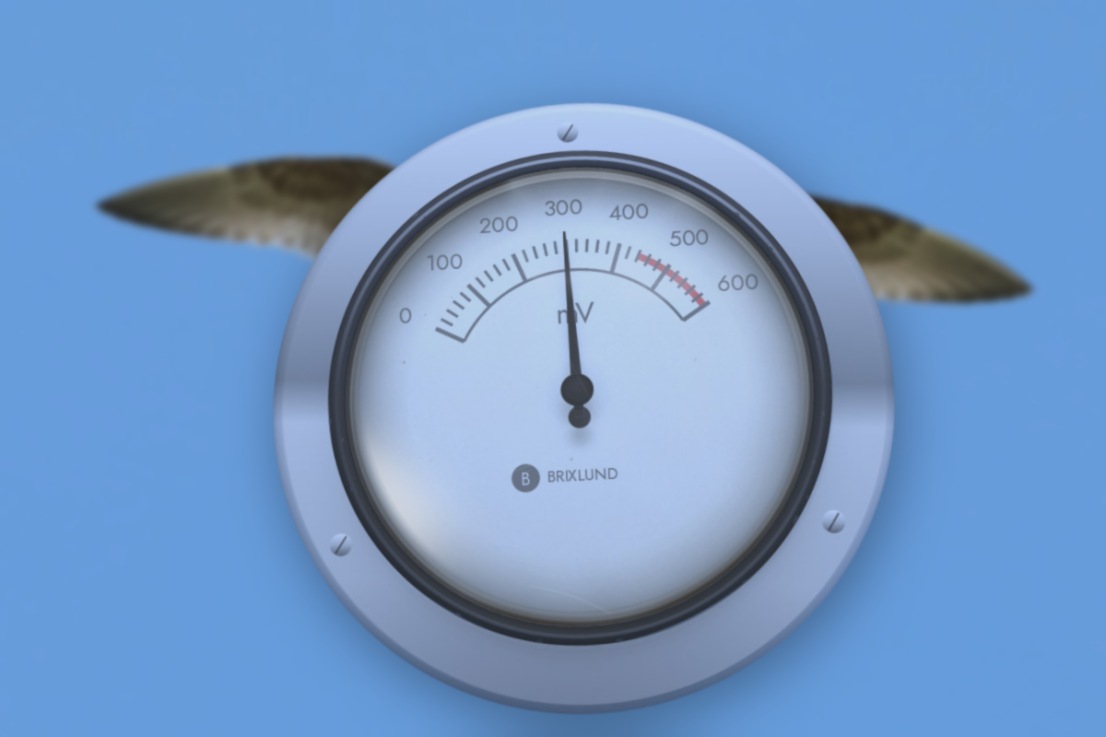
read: 300 mV
